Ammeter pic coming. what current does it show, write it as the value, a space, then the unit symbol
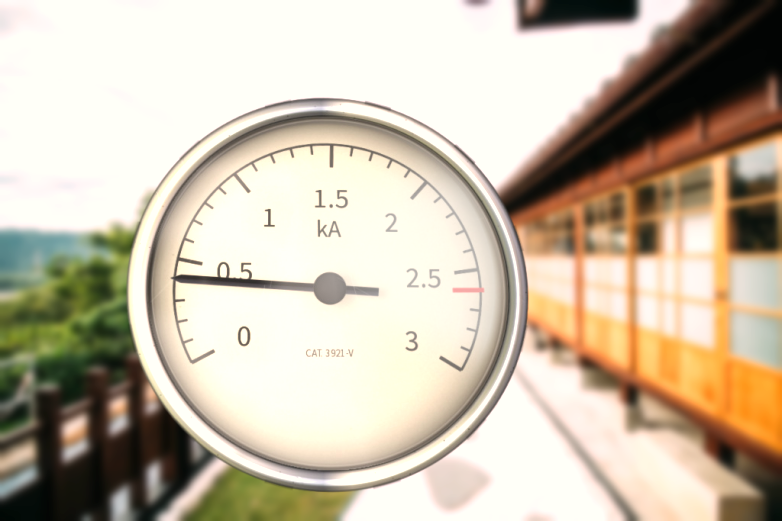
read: 0.4 kA
